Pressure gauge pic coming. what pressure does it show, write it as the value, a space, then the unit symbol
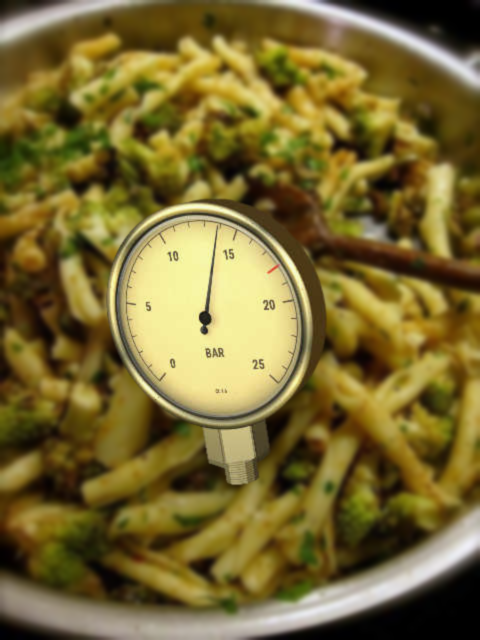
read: 14 bar
